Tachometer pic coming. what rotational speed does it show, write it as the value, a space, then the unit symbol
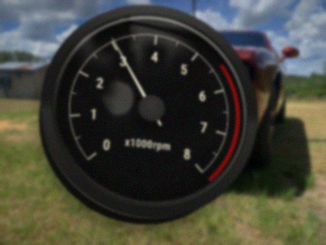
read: 3000 rpm
